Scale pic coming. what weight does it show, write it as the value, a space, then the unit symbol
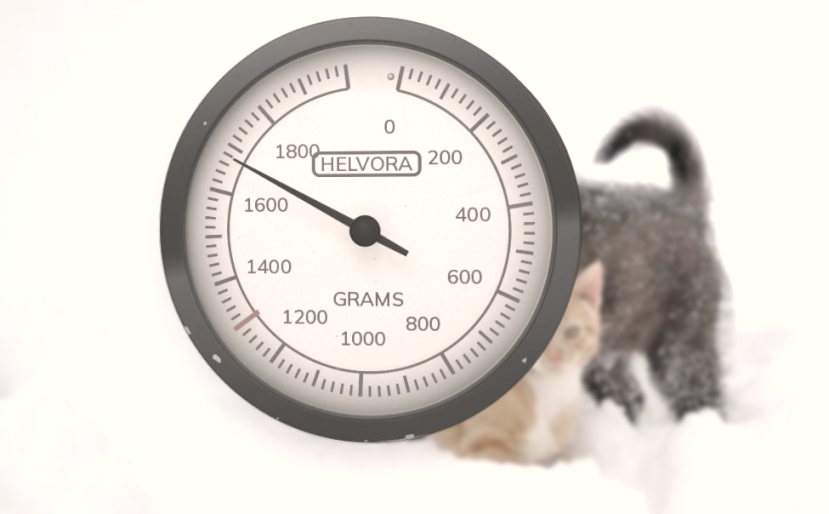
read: 1680 g
